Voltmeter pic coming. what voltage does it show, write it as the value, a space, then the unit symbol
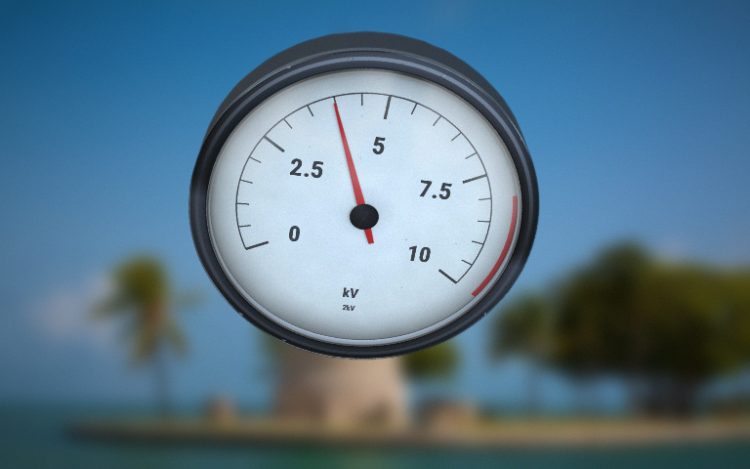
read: 4 kV
